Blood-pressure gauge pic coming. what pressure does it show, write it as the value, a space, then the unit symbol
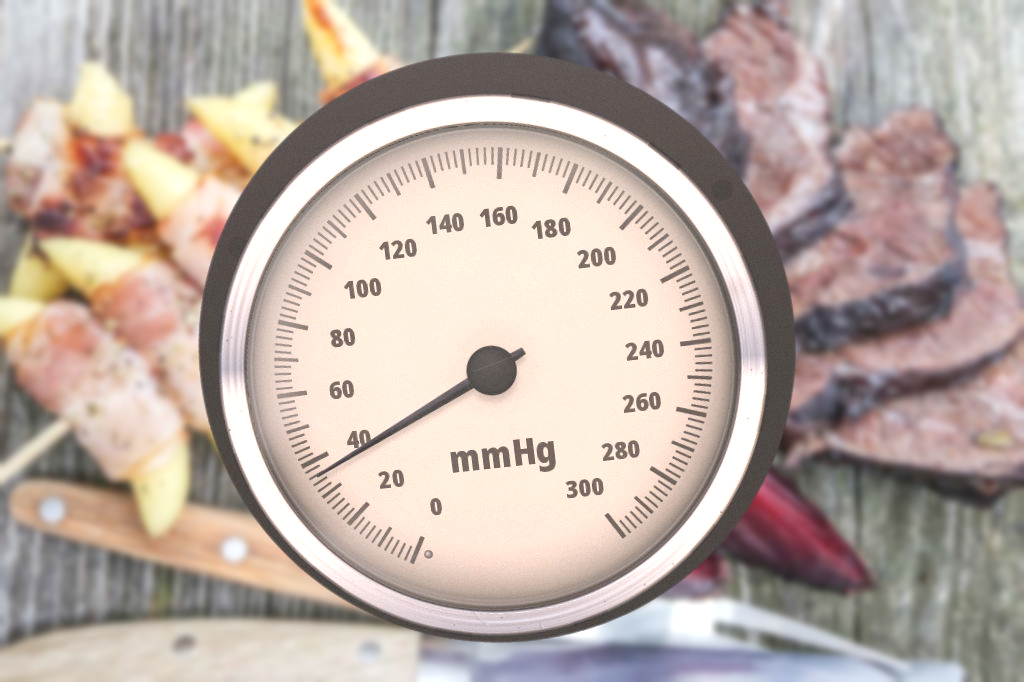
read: 36 mmHg
